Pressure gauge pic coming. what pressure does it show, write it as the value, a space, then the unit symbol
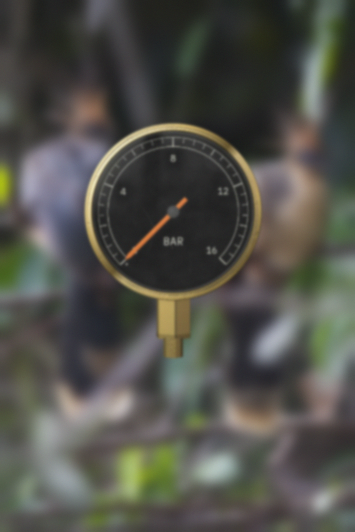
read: 0 bar
